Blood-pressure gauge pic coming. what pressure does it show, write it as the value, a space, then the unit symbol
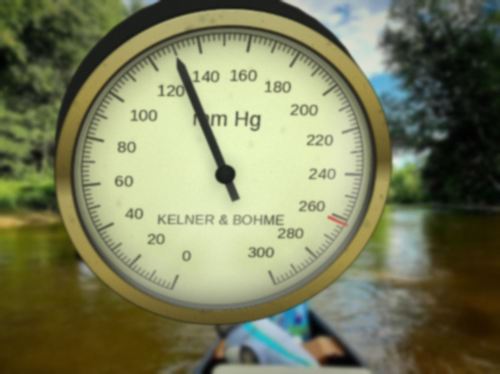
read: 130 mmHg
